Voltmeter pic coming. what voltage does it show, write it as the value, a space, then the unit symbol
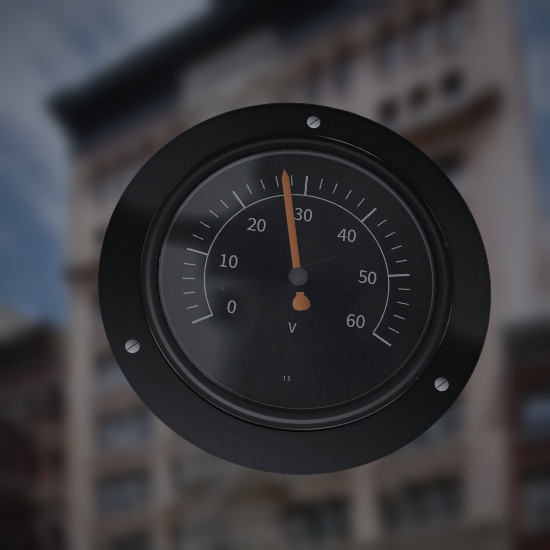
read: 27 V
